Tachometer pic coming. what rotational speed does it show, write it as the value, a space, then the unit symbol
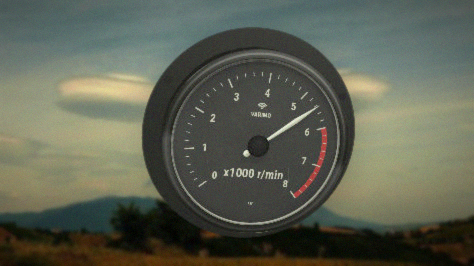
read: 5400 rpm
